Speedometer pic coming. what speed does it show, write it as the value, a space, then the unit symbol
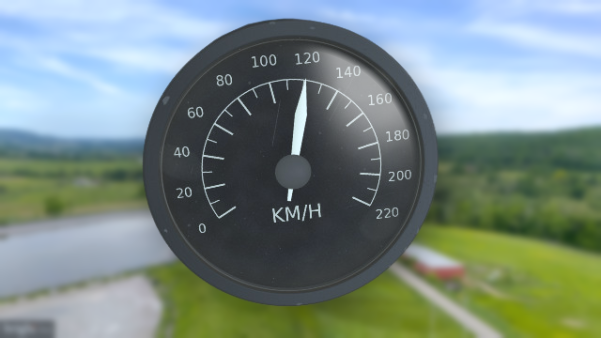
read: 120 km/h
